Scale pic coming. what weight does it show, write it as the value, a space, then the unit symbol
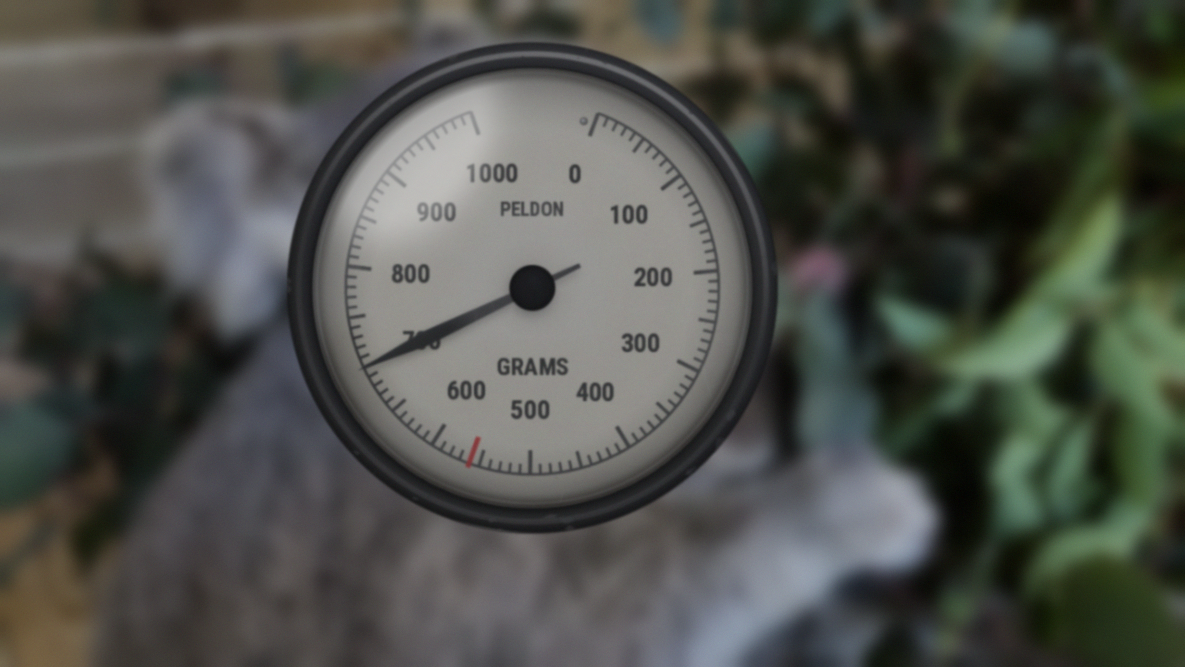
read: 700 g
